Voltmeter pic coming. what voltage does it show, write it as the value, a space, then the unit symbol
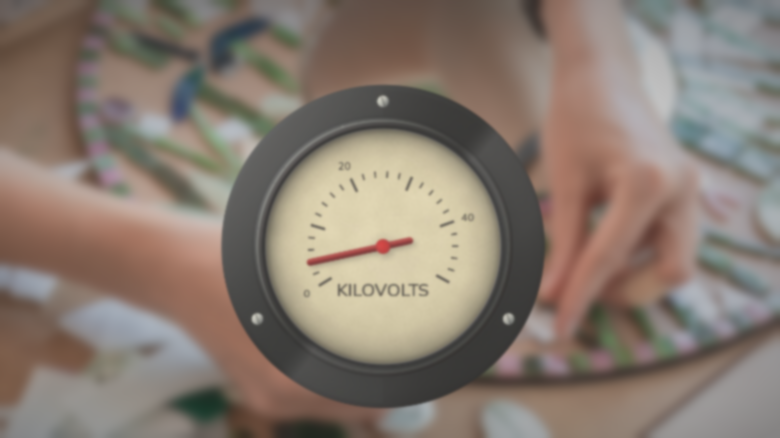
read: 4 kV
